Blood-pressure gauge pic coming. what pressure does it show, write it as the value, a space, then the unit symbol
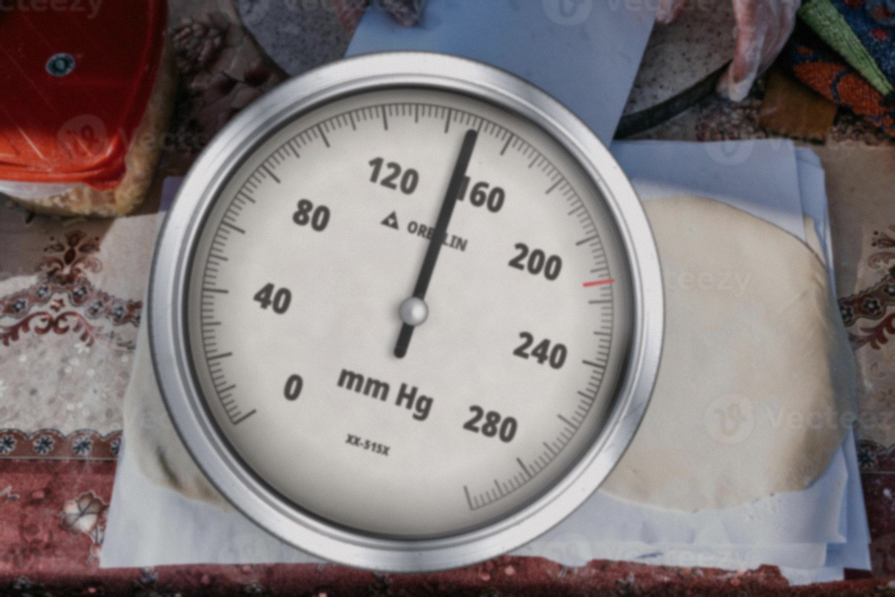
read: 148 mmHg
